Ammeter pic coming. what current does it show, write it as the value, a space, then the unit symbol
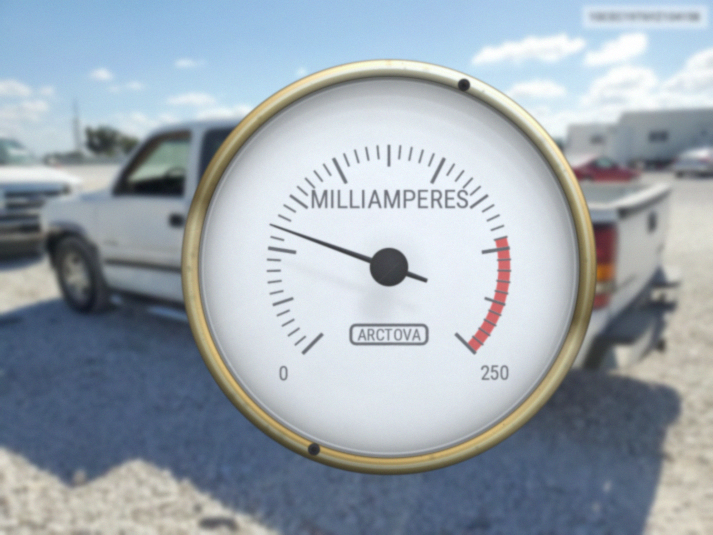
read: 60 mA
